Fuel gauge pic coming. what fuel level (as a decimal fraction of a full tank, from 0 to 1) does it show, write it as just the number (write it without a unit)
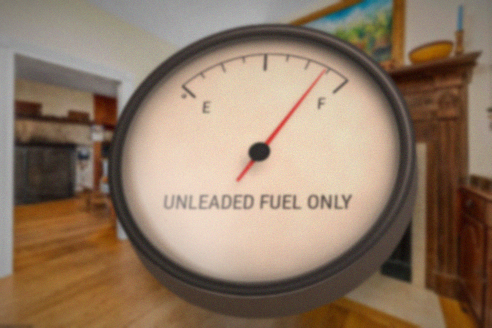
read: 0.875
